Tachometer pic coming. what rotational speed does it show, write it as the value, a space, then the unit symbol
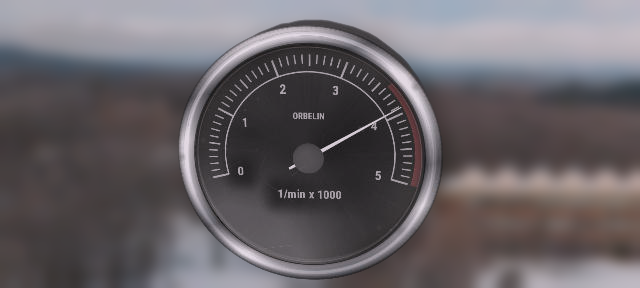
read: 3900 rpm
